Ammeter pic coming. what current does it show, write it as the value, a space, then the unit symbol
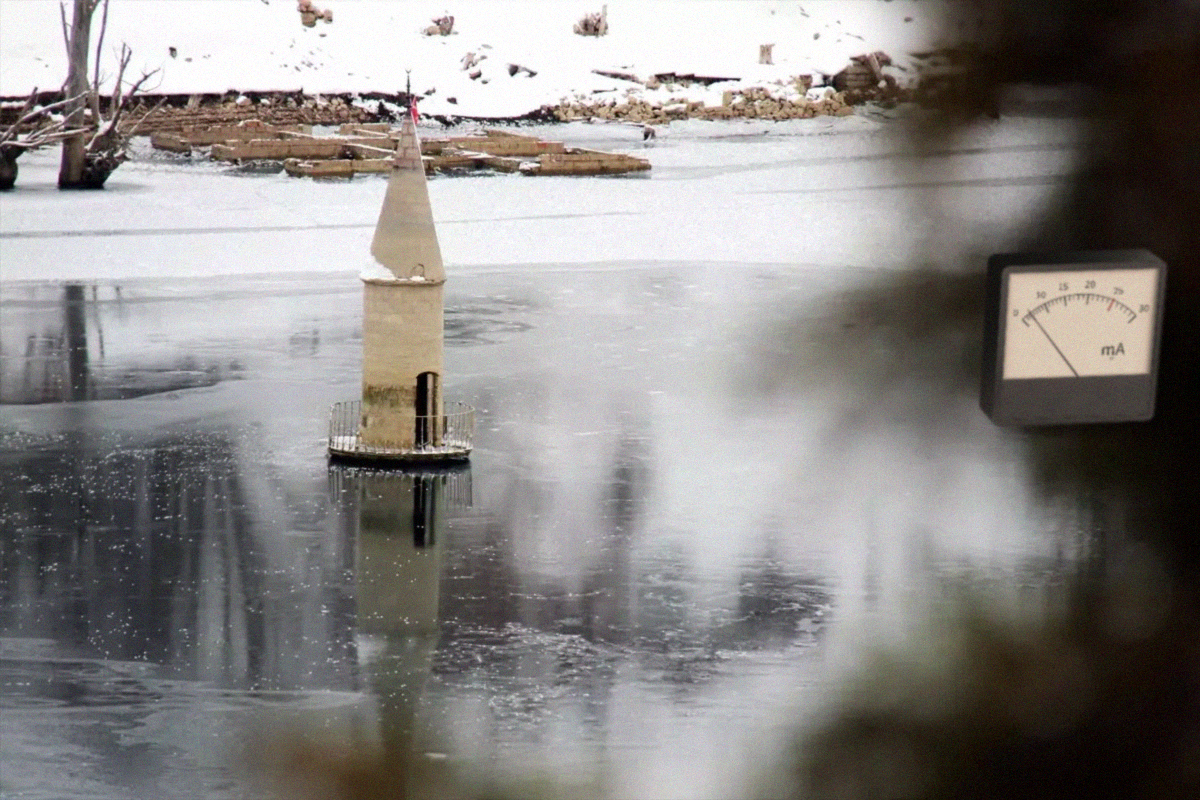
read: 5 mA
